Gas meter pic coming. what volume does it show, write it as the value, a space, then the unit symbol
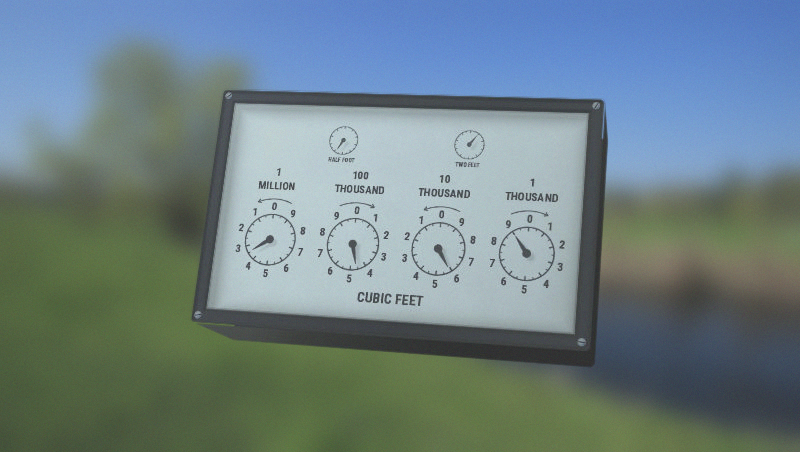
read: 345900 ft³
